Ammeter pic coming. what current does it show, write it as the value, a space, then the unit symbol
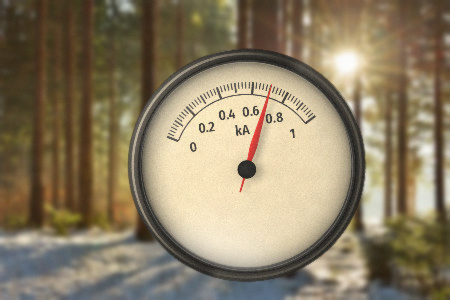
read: 0.7 kA
